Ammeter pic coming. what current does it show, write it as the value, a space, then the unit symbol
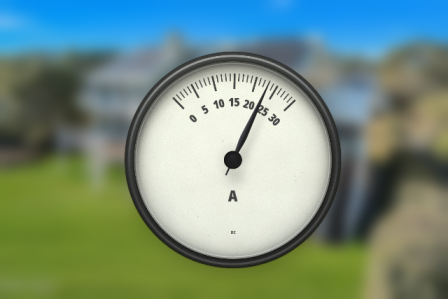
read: 23 A
